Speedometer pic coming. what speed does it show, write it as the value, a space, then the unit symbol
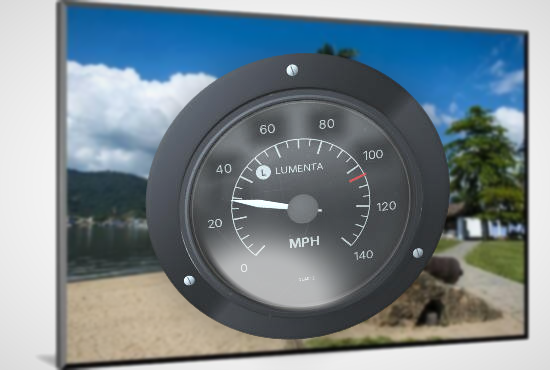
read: 30 mph
